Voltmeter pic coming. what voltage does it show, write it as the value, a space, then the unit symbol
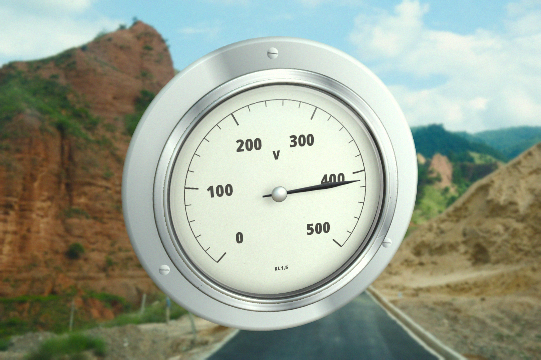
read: 410 V
